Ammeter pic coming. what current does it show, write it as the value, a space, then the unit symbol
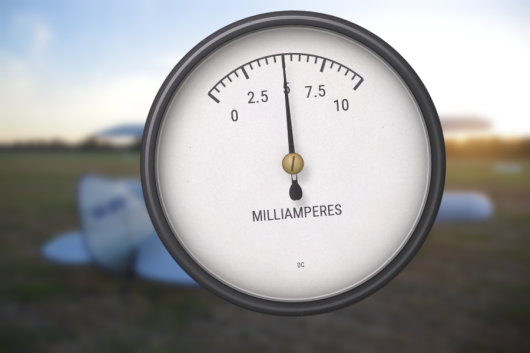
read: 5 mA
